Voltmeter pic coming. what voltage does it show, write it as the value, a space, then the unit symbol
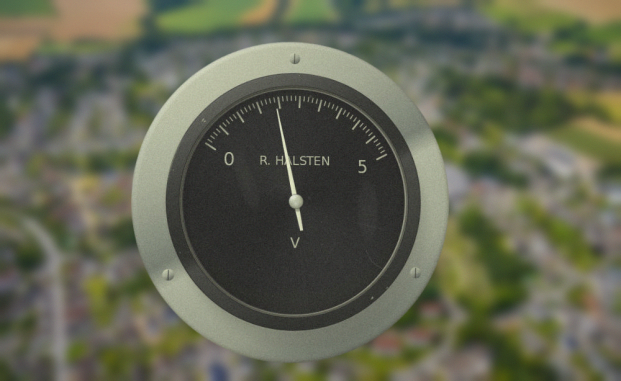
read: 1.9 V
